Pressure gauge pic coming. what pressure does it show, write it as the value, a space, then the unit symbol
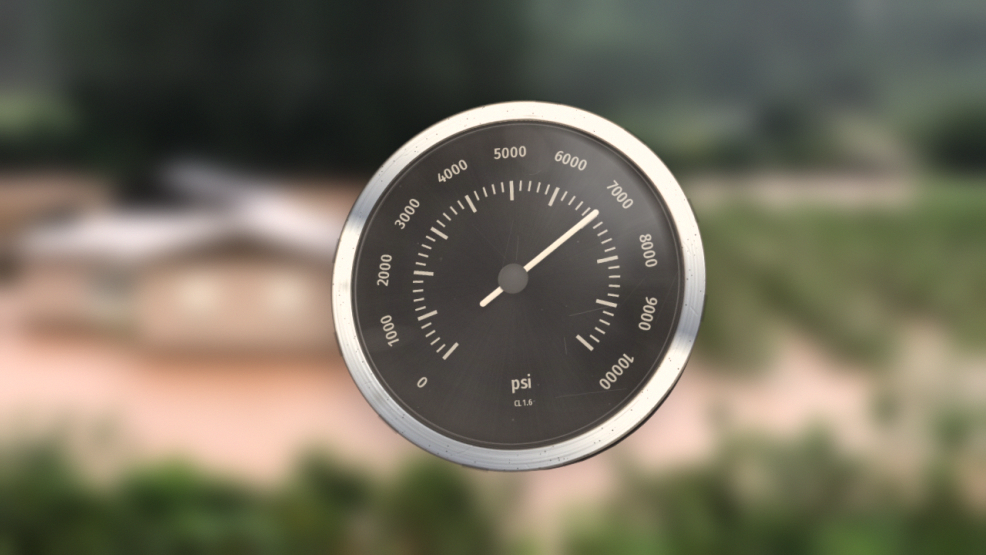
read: 7000 psi
